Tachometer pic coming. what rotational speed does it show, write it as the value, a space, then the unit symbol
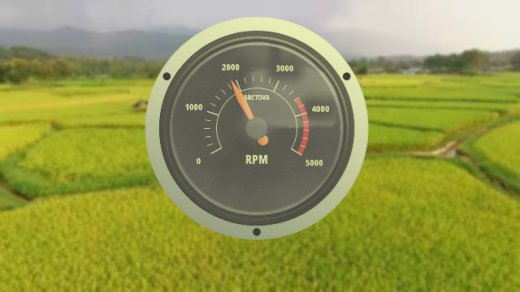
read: 1900 rpm
